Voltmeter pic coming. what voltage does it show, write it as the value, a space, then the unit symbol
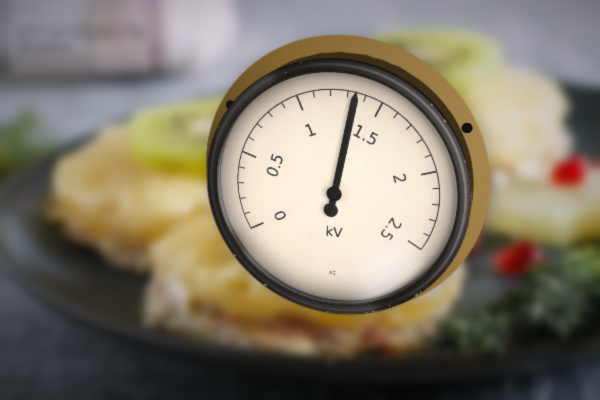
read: 1.35 kV
